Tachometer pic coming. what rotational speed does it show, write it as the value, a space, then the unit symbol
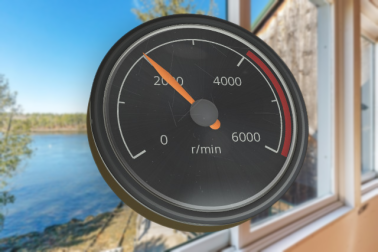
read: 2000 rpm
